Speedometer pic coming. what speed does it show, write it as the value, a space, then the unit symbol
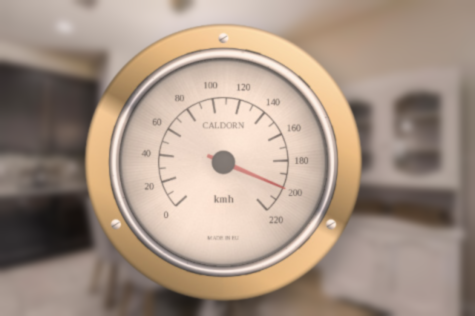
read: 200 km/h
